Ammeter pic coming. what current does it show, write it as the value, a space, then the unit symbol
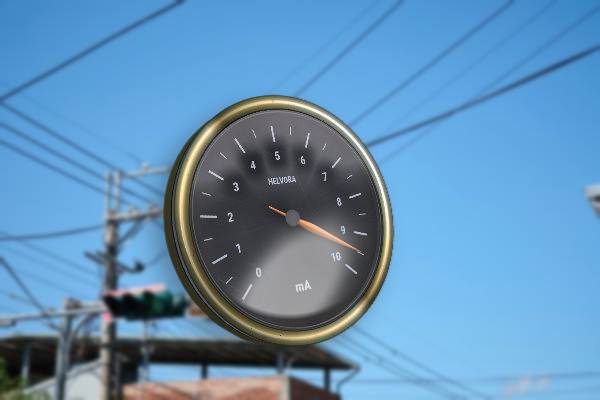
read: 9.5 mA
